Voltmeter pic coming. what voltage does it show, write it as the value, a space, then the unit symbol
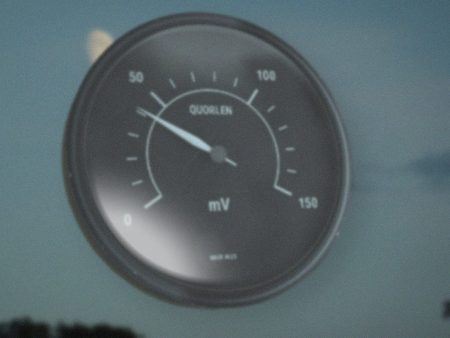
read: 40 mV
